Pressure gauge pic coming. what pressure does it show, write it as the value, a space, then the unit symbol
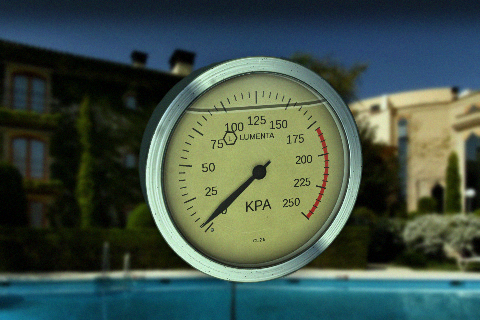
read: 5 kPa
